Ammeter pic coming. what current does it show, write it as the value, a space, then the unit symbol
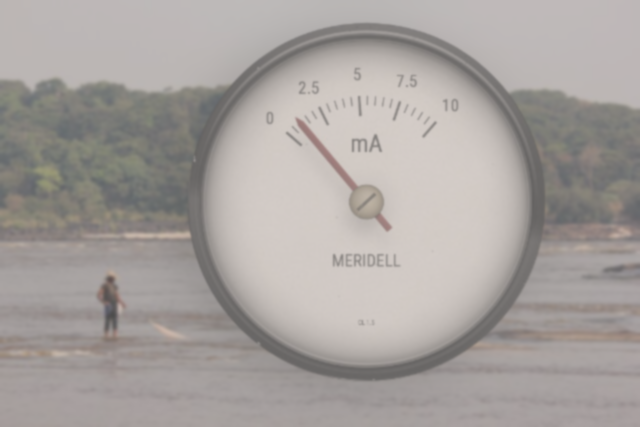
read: 1 mA
